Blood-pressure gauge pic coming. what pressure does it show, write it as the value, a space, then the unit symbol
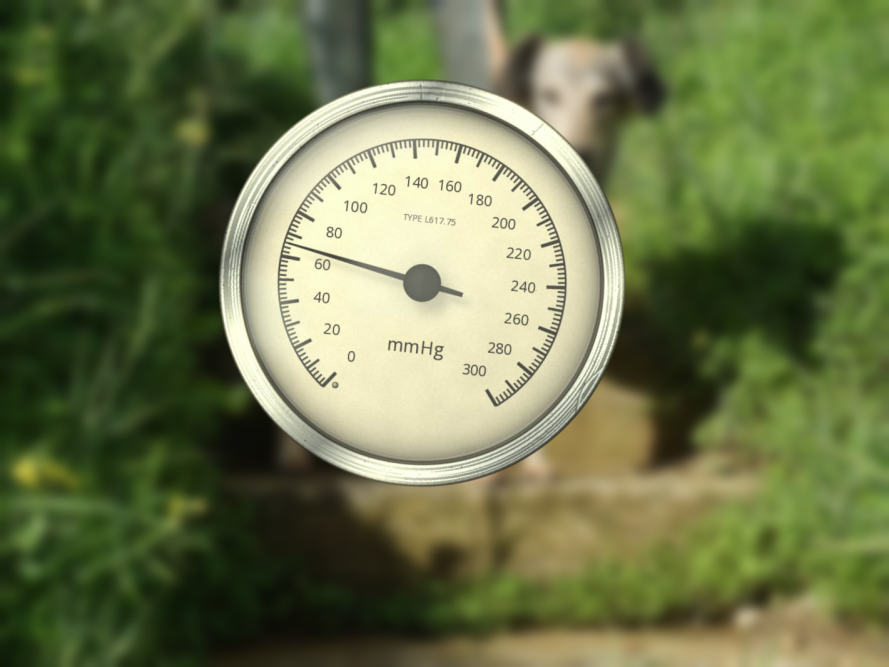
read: 66 mmHg
